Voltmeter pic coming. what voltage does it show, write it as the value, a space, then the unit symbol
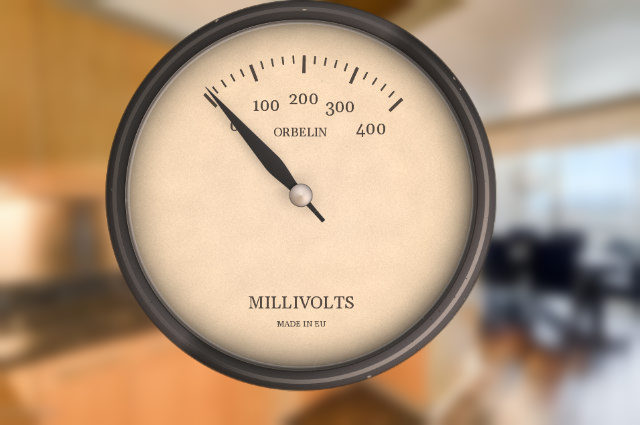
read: 10 mV
